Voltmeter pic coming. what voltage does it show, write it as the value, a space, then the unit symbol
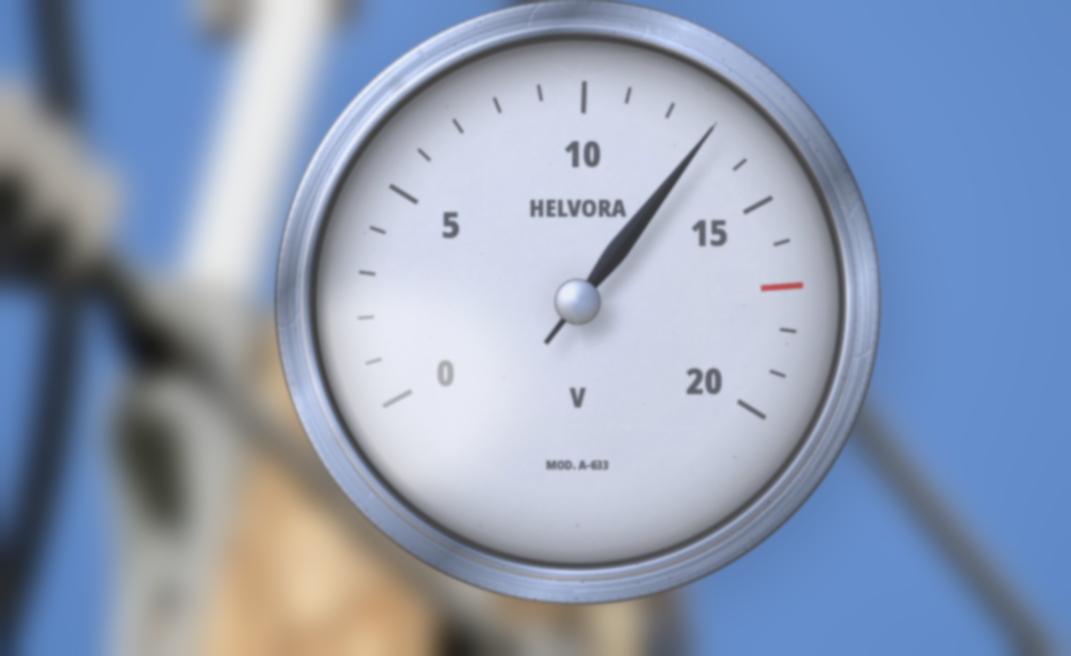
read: 13 V
